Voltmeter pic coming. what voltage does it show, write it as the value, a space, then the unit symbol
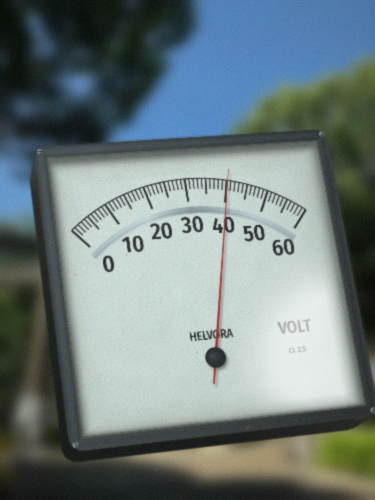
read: 40 V
